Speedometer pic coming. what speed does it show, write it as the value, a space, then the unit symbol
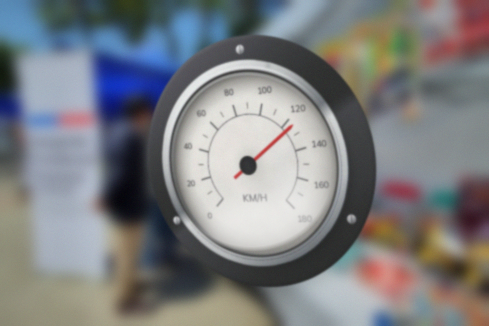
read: 125 km/h
